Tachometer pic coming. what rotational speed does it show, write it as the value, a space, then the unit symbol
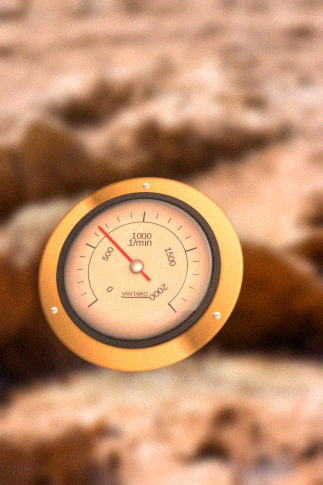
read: 650 rpm
